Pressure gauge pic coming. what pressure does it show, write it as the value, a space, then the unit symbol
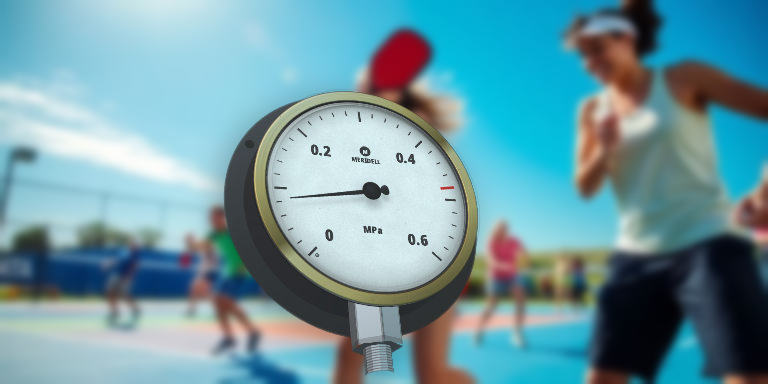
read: 0.08 MPa
